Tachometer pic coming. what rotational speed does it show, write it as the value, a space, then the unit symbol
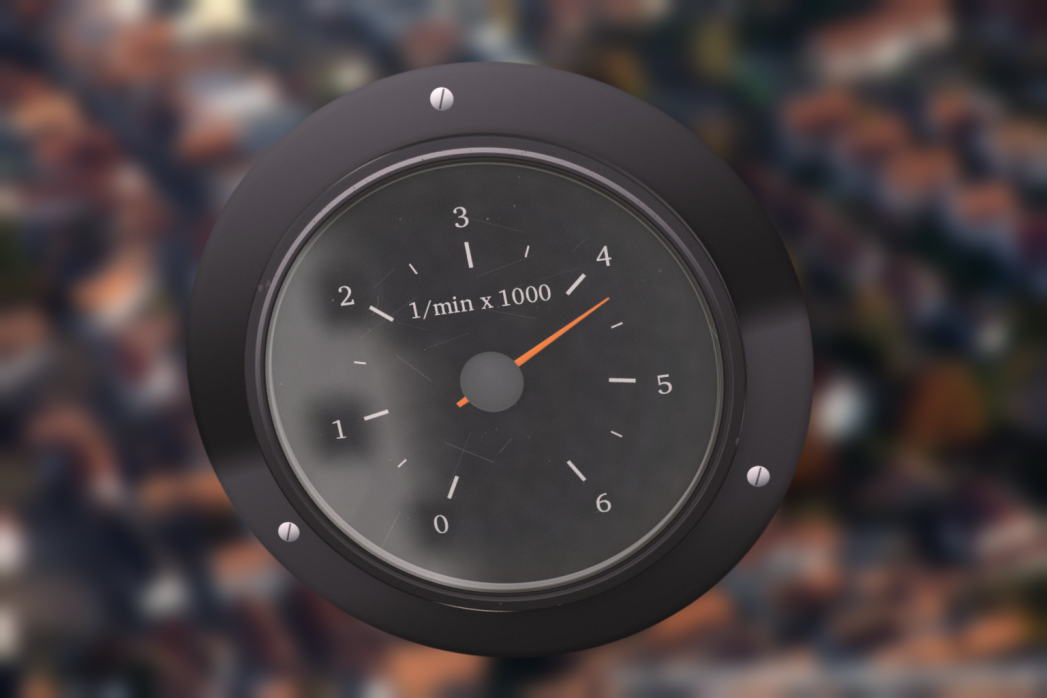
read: 4250 rpm
